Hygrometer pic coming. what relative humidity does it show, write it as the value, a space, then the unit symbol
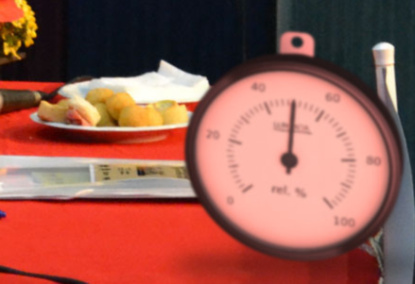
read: 50 %
